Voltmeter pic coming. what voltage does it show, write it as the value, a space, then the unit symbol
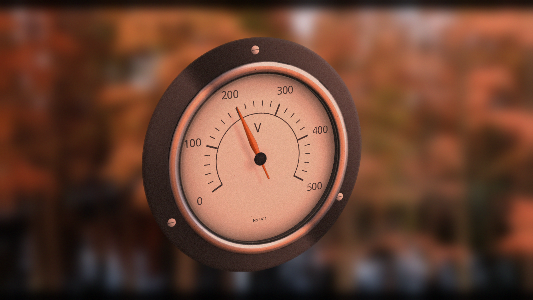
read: 200 V
